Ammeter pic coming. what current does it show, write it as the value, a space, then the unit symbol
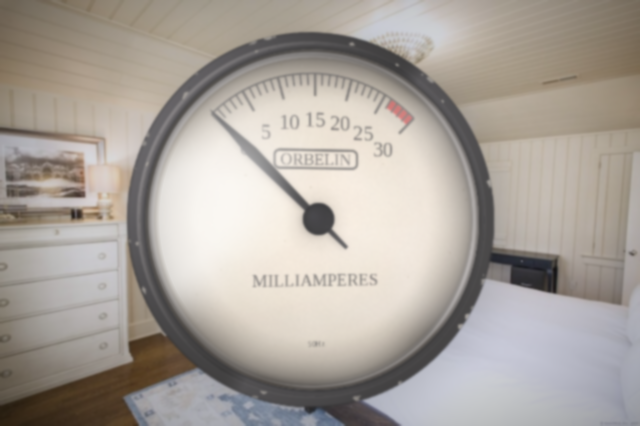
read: 0 mA
